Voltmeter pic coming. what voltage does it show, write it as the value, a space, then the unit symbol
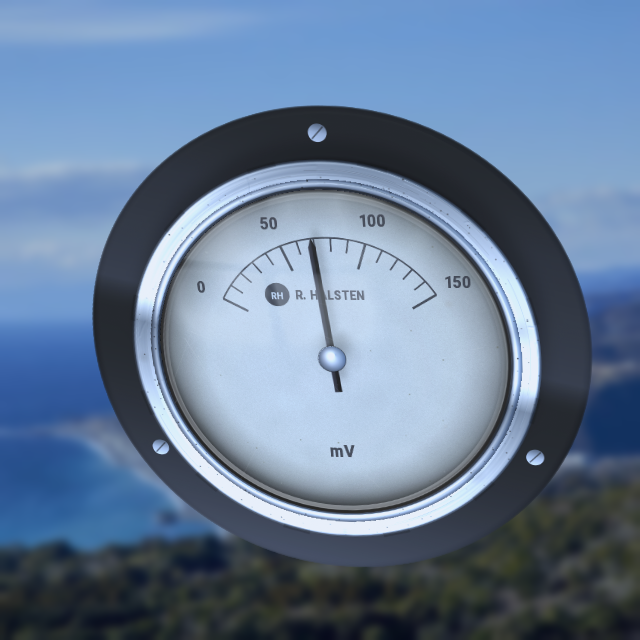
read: 70 mV
